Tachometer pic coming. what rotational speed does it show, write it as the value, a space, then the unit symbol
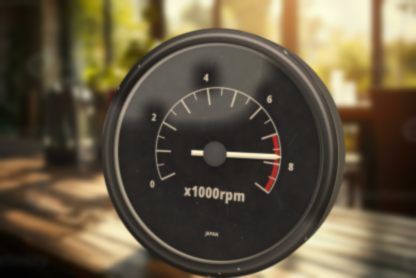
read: 7750 rpm
